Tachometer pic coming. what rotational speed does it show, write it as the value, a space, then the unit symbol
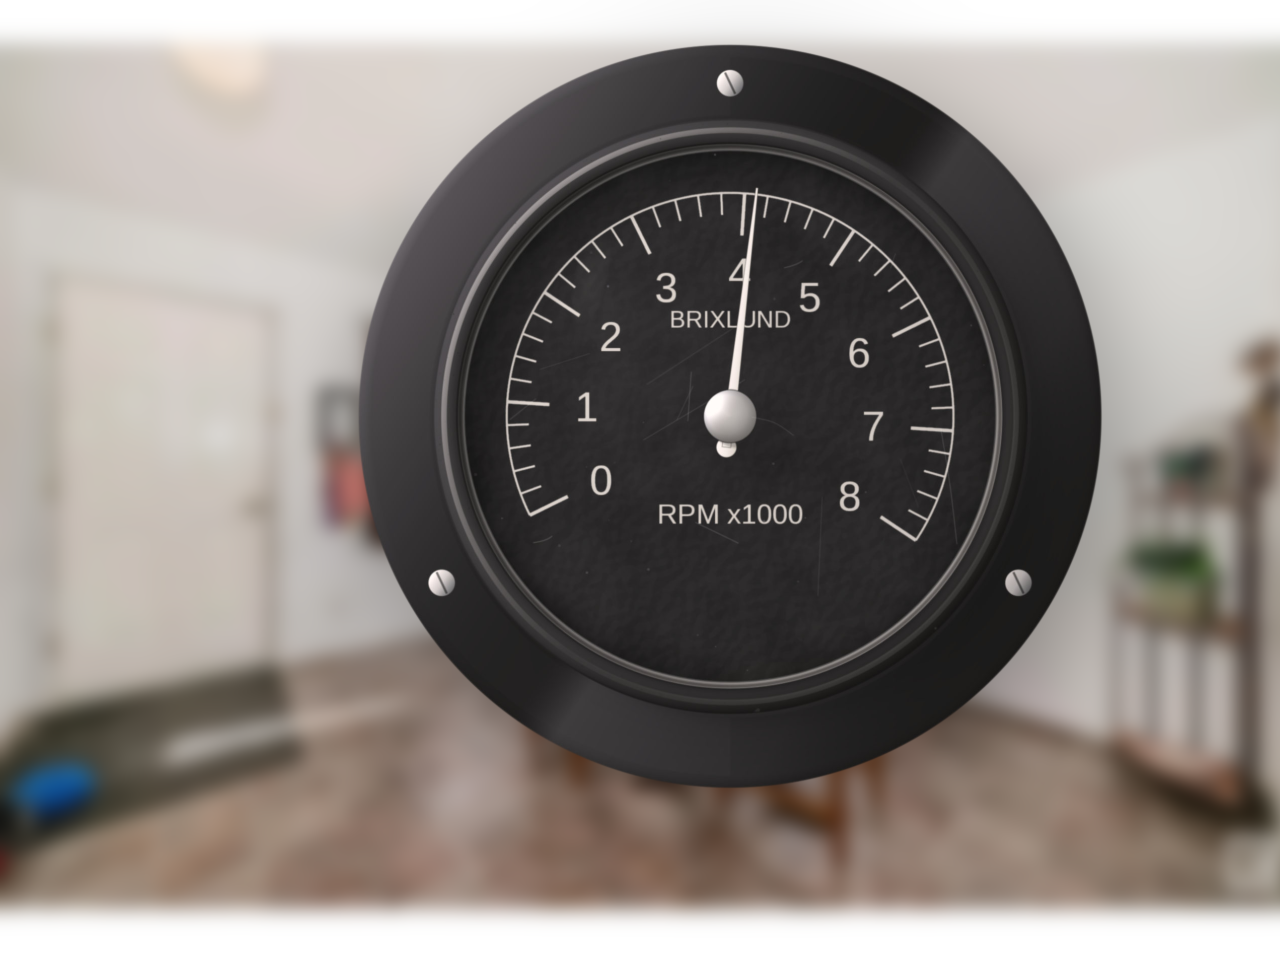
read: 4100 rpm
